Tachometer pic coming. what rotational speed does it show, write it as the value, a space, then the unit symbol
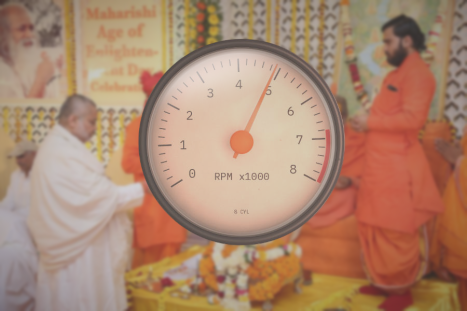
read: 4900 rpm
